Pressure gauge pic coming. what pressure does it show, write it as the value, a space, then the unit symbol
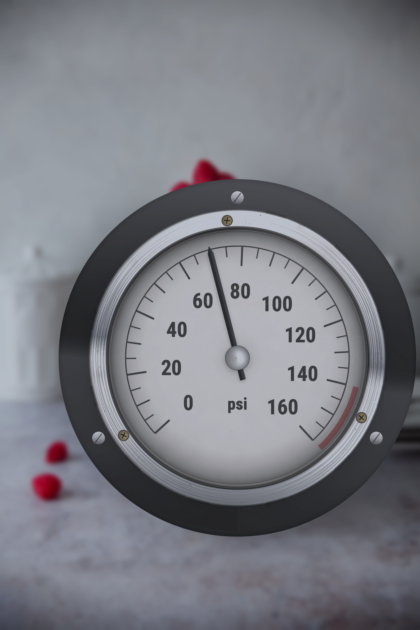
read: 70 psi
